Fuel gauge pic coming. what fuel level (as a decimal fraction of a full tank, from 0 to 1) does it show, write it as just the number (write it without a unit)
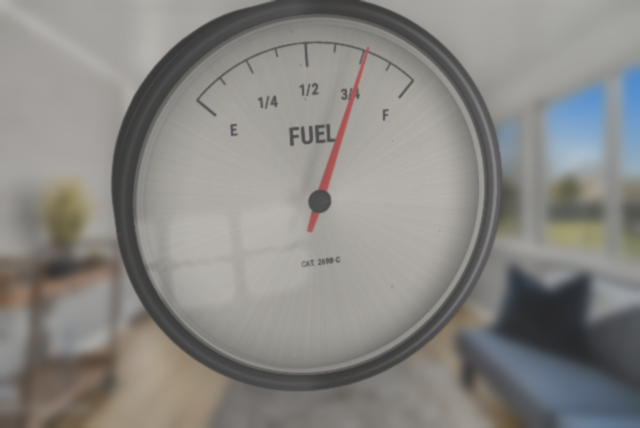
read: 0.75
